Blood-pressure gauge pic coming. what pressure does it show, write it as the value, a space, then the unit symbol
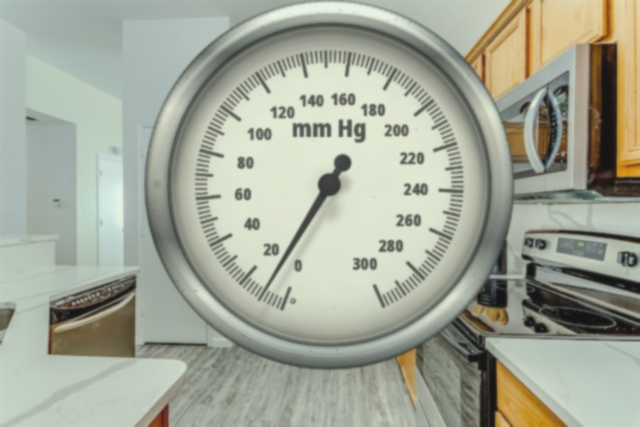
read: 10 mmHg
